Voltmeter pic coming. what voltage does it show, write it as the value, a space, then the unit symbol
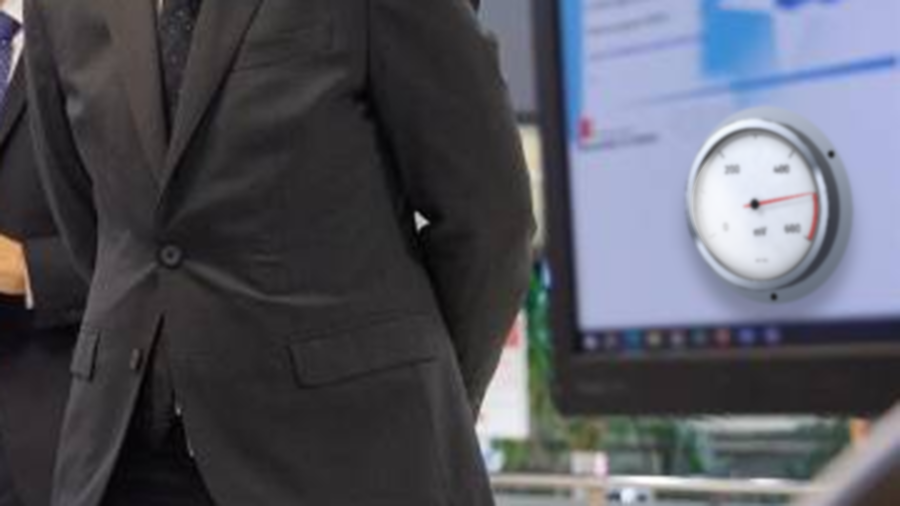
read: 500 mV
